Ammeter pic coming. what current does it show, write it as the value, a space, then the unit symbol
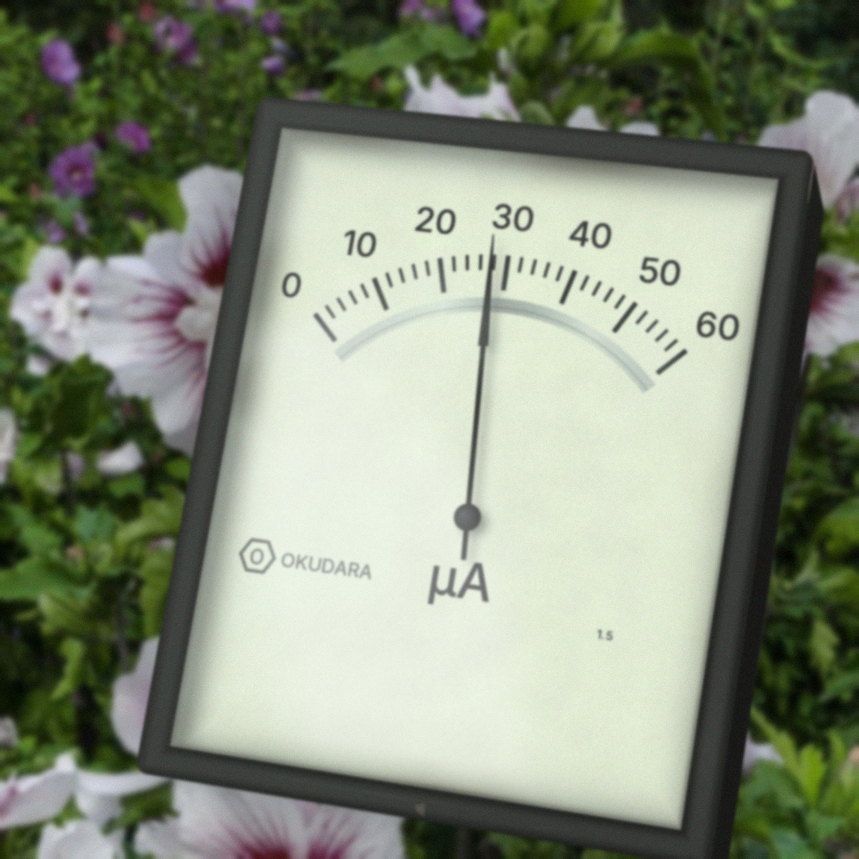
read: 28 µA
